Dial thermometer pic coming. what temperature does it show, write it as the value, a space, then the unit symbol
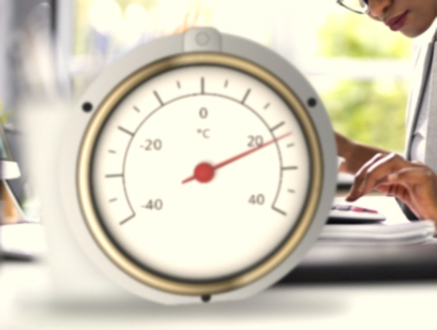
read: 22.5 °C
